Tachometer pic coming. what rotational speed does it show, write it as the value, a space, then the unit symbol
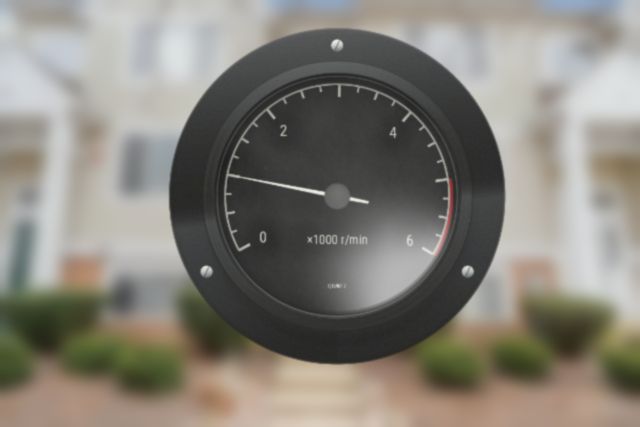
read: 1000 rpm
